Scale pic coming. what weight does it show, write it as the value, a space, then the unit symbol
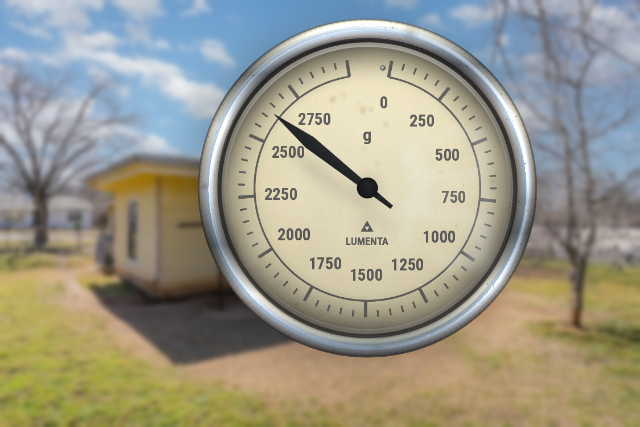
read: 2625 g
